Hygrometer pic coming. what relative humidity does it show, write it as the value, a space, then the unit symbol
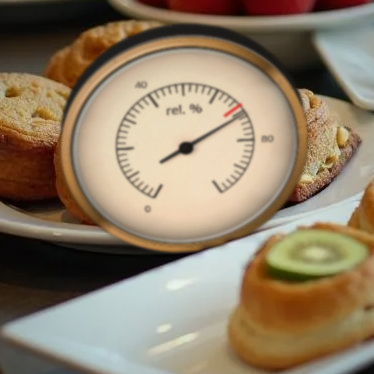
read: 70 %
